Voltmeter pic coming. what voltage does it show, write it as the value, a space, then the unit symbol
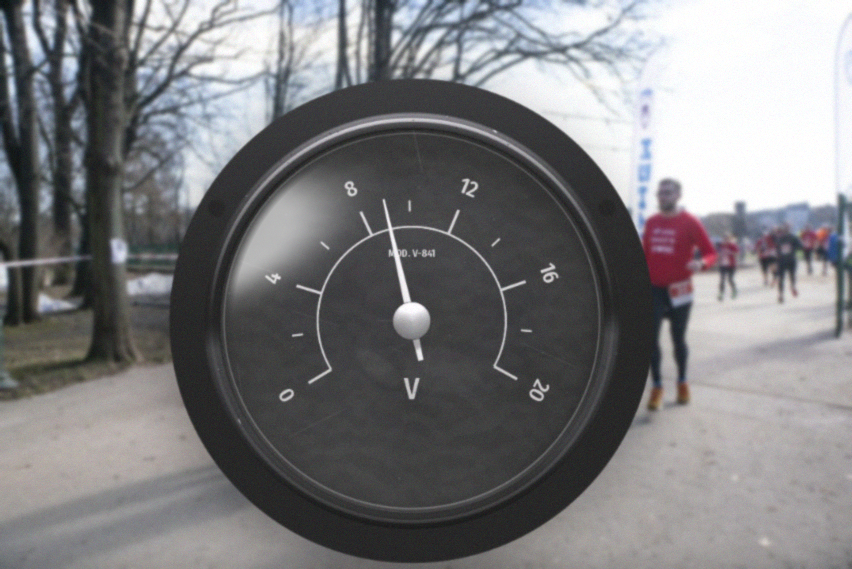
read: 9 V
